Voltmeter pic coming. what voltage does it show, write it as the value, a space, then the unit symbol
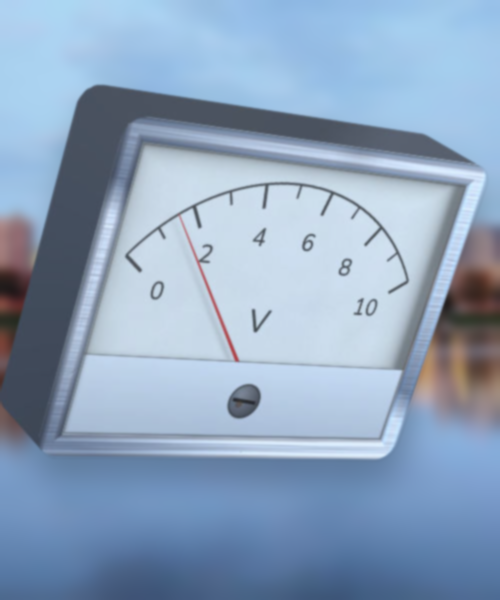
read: 1.5 V
